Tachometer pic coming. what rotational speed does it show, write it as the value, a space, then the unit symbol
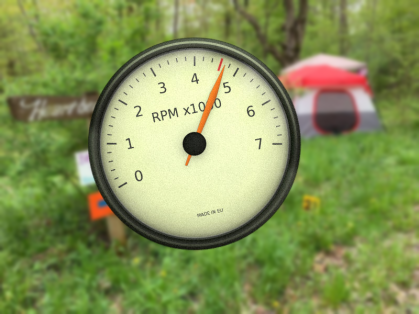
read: 4700 rpm
